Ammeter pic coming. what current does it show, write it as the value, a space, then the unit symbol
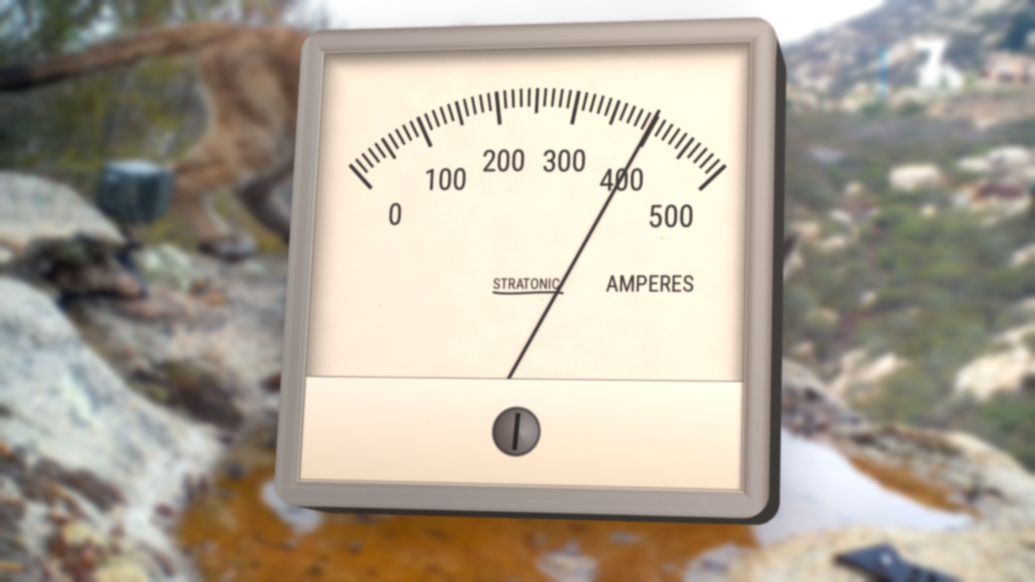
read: 400 A
